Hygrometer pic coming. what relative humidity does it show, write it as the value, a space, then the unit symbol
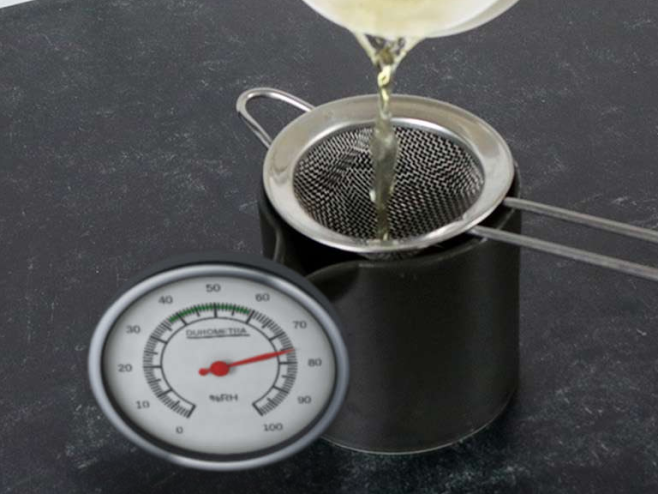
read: 75 %
